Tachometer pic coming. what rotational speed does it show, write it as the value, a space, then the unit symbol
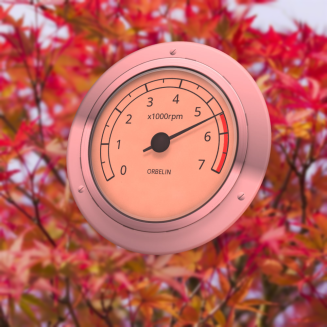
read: 5500 rpm
